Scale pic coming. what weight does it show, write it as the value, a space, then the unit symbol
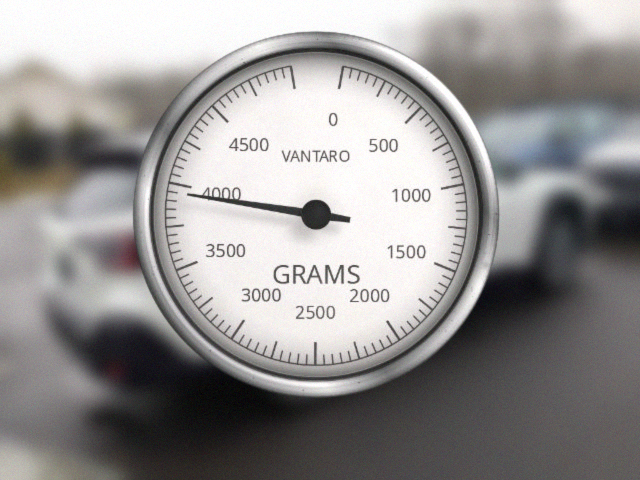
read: 3950 g
